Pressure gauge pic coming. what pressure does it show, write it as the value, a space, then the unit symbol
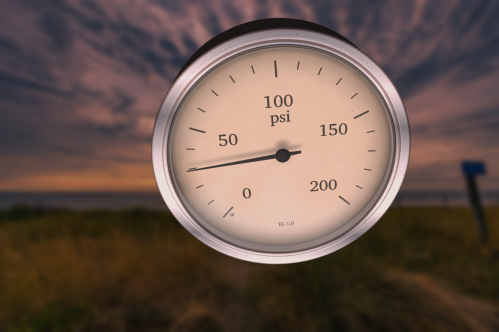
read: 30 psi
